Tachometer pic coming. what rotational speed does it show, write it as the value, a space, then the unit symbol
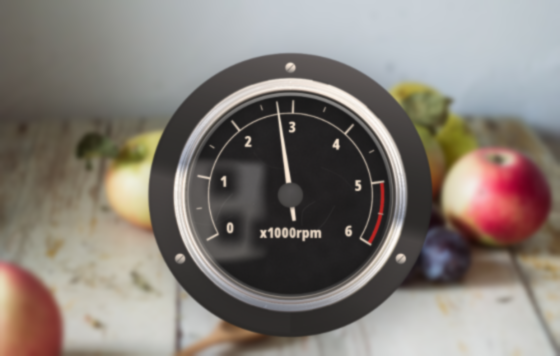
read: 2750 rpm
